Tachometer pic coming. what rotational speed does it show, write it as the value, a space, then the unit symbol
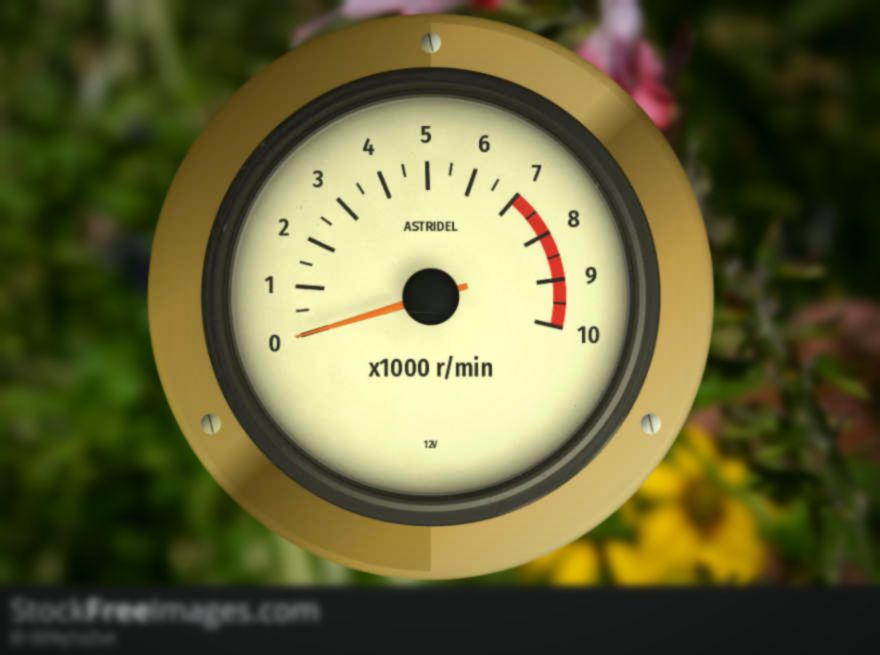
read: 0 rpm
